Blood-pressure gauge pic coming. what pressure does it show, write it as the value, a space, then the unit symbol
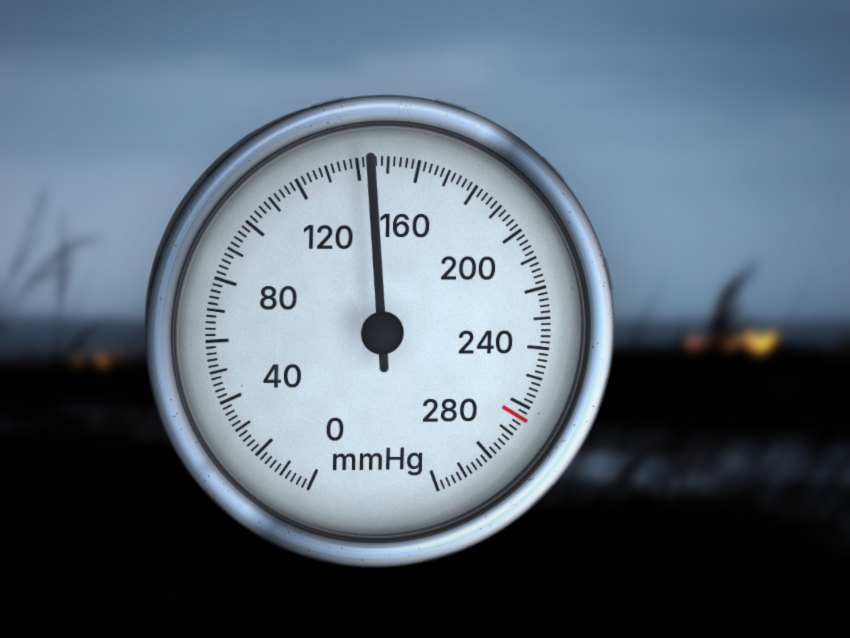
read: 144 mmHg
